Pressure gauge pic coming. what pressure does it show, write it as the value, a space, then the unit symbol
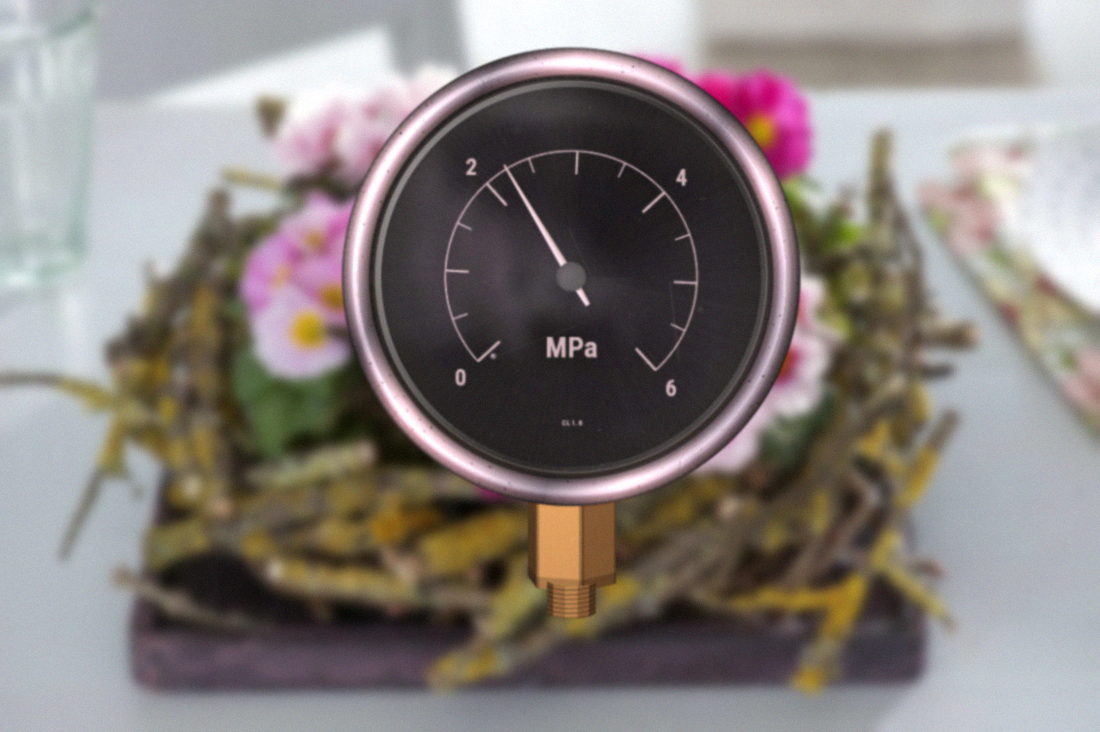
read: 2.25 MPa
